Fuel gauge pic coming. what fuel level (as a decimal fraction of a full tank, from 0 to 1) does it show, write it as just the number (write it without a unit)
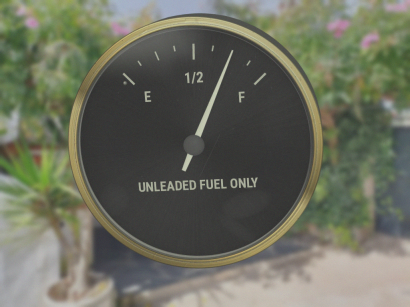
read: 0.75
